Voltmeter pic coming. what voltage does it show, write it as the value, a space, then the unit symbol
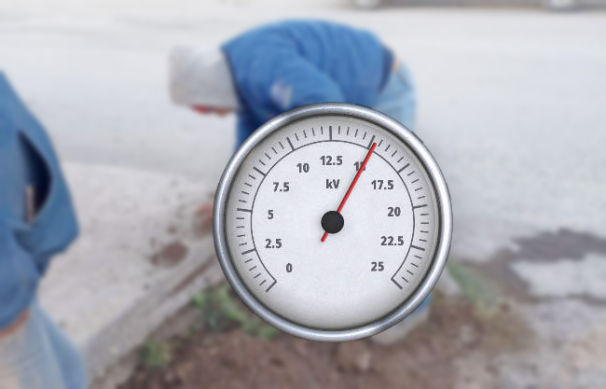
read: 15.25 kV
